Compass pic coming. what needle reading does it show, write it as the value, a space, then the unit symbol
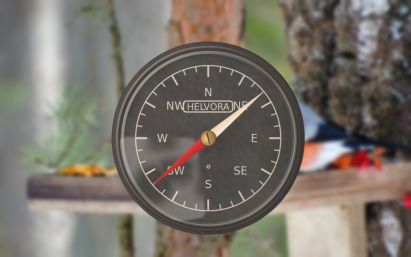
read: 230 °
